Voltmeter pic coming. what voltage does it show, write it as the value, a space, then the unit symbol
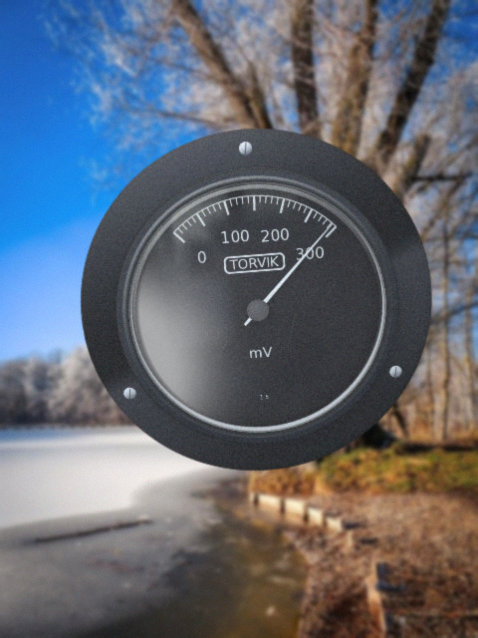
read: 290 mV
